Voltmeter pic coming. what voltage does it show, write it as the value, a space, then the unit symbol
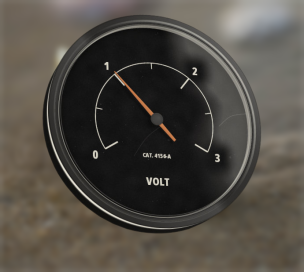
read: 1 V
